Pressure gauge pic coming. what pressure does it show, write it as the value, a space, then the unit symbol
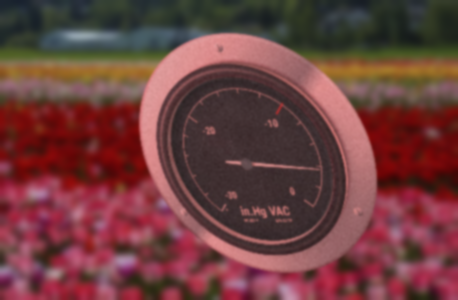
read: -4 inHg
